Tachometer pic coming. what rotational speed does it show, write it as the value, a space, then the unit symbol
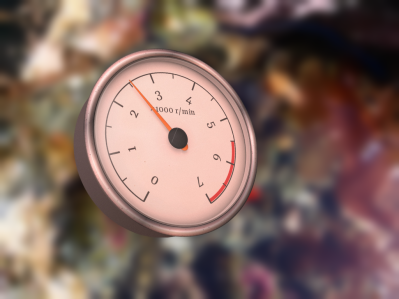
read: 2500 rpm
